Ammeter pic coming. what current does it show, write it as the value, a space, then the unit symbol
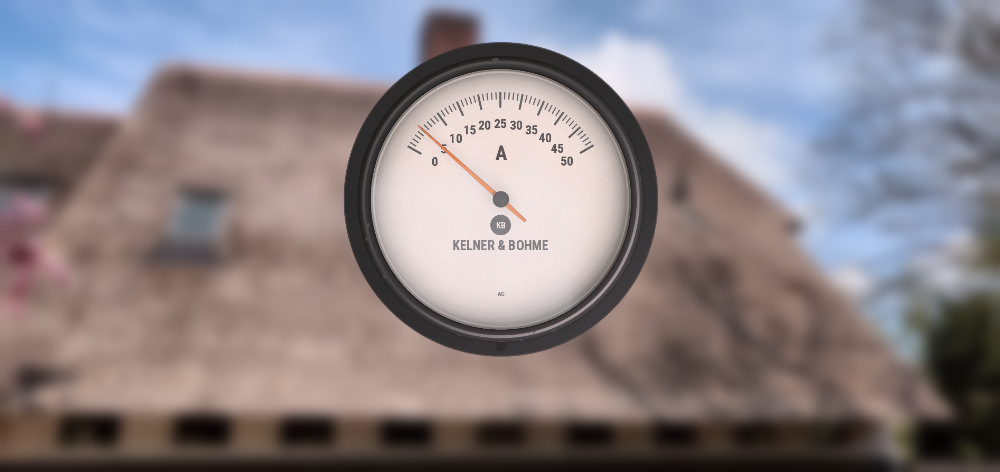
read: 5 A
